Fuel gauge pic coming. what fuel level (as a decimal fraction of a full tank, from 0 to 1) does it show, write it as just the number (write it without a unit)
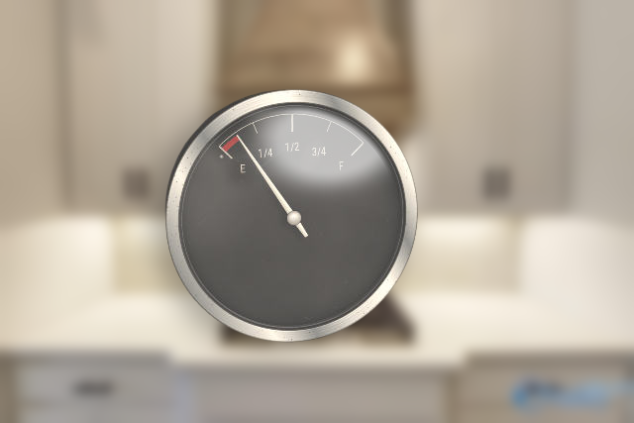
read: 0.125
